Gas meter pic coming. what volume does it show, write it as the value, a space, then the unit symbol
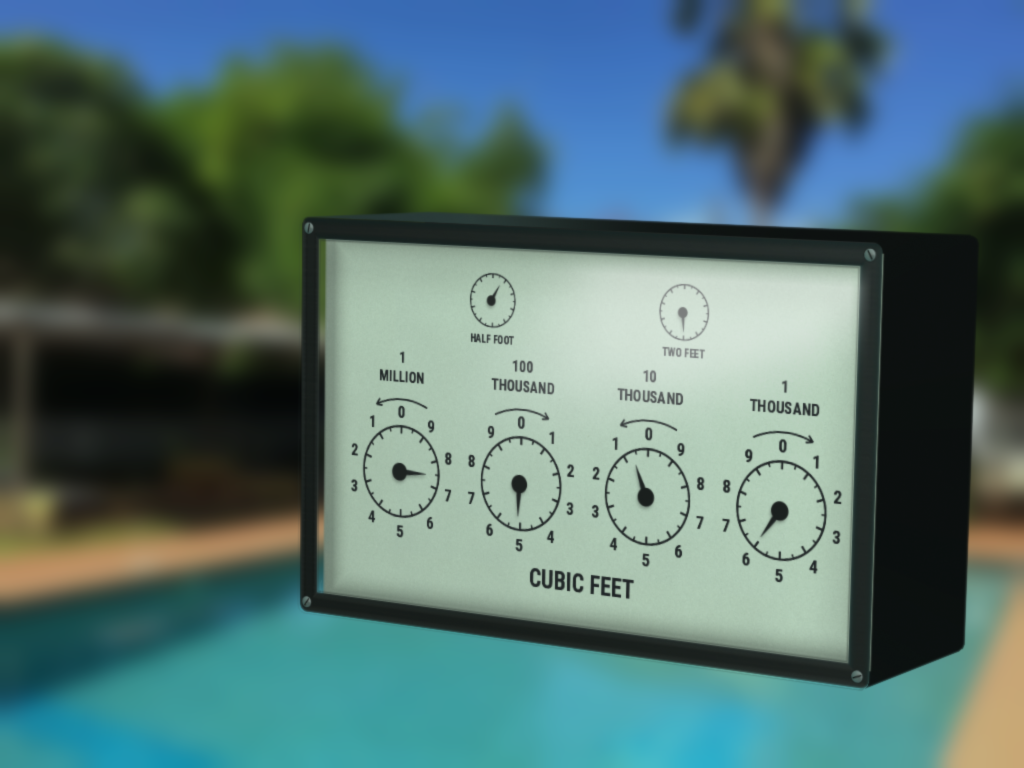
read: 750600 ft³
